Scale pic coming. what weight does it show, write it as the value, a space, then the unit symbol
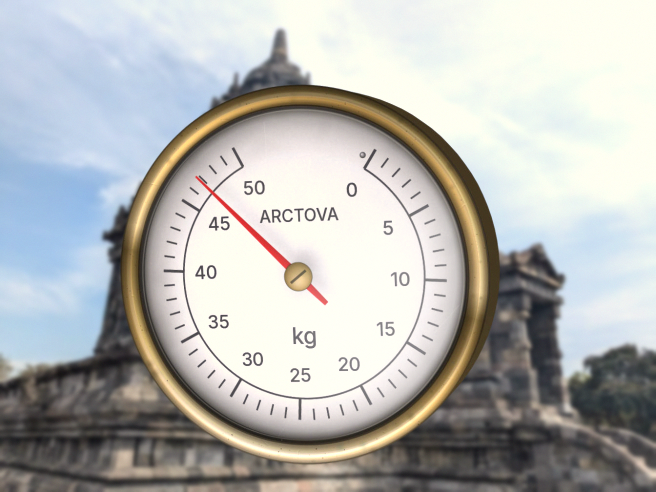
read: 47 kg
